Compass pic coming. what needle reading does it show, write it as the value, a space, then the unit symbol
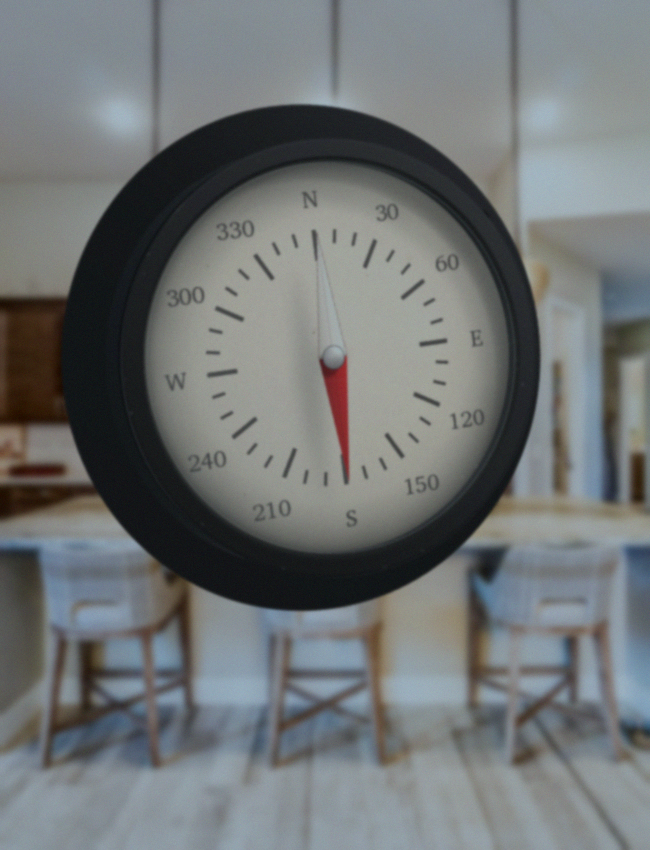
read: 180 °
